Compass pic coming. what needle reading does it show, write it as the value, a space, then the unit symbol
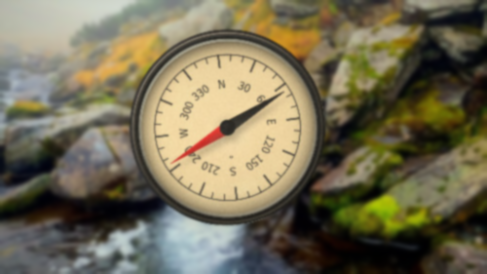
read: 245 °
